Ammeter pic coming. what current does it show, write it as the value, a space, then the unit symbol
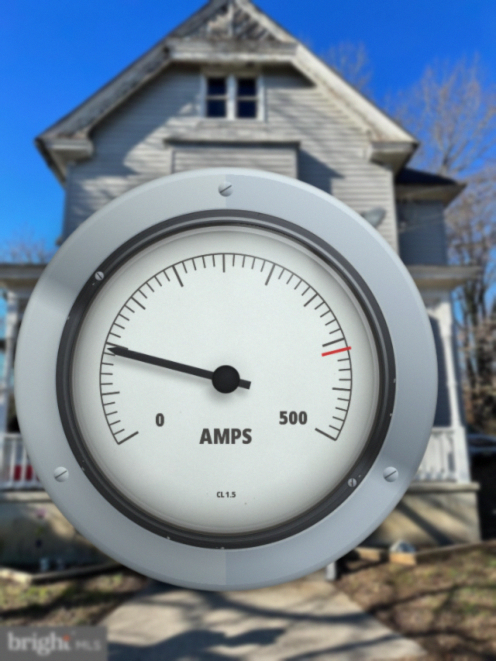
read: 95 A
